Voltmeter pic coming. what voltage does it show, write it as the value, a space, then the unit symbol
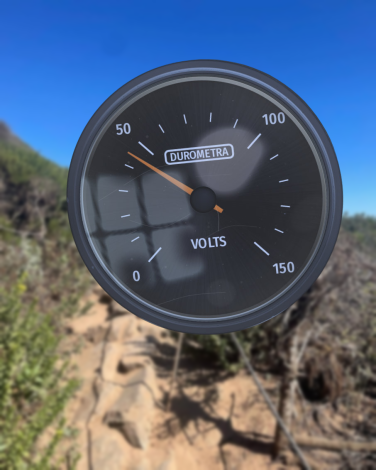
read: 45 V
